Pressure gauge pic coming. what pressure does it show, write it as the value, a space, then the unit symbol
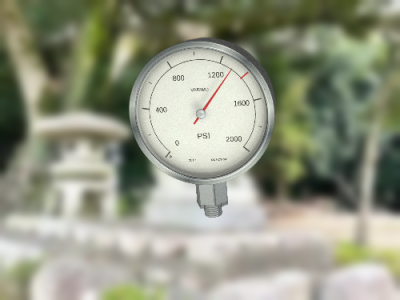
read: 1300 psi
